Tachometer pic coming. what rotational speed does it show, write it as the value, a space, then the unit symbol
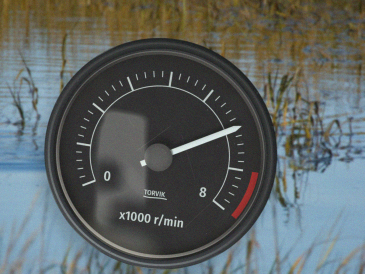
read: 6000 rpm
